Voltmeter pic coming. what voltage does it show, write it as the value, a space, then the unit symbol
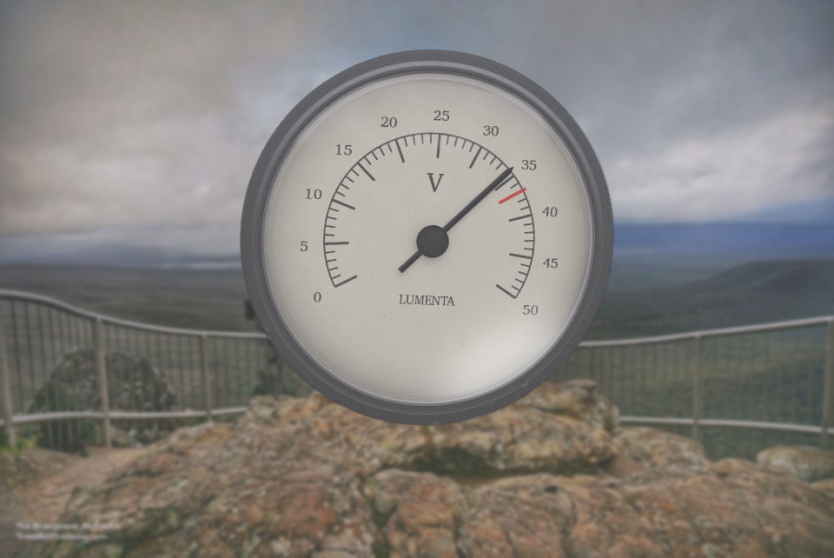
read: 34 V
